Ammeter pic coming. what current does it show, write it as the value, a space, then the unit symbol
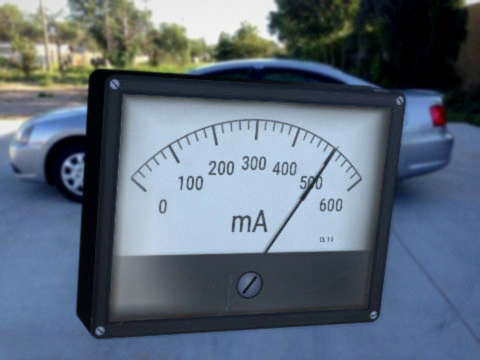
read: 500 mA
